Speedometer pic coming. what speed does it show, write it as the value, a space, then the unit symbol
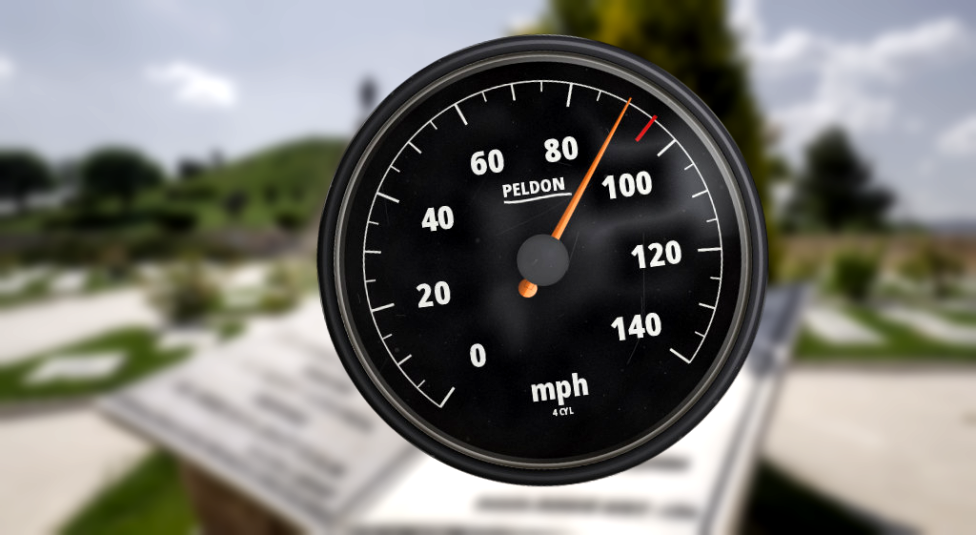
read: 90 mph
